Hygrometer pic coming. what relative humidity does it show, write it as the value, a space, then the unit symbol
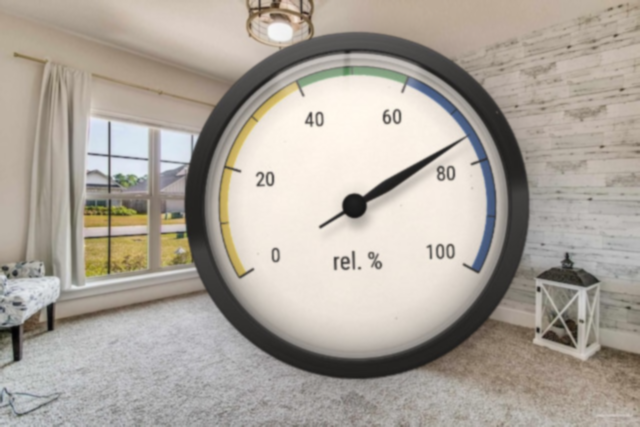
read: 75 %
